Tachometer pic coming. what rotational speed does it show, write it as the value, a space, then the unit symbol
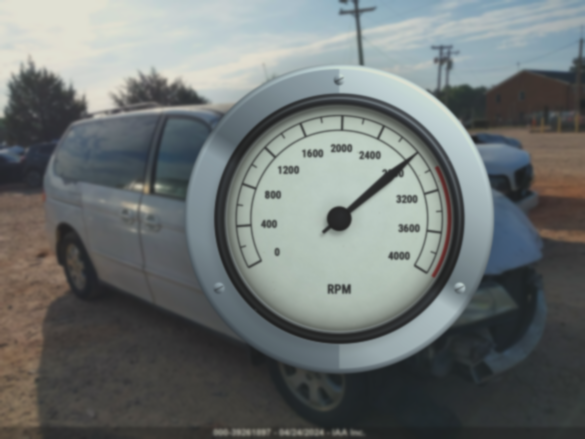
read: 2800 rpm
